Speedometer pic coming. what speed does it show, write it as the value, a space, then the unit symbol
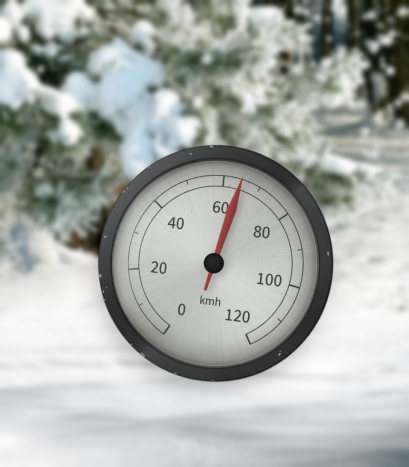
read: 65 km/h
